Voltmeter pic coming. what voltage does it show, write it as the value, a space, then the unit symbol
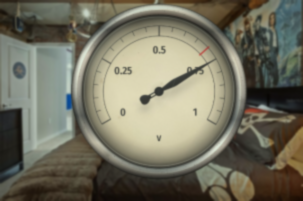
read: 0.75 V
